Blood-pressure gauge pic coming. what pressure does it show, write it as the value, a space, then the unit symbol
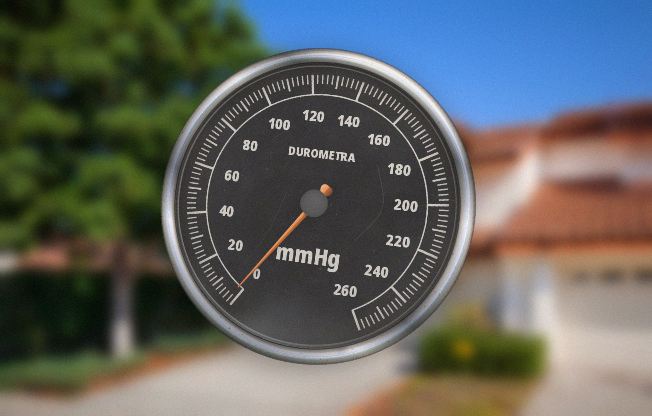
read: 2 mmHg
